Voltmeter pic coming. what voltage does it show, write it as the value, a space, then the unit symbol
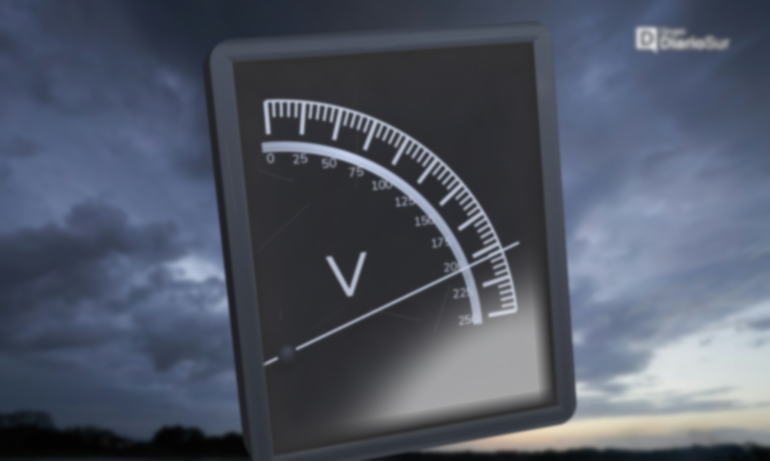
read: 205 V
